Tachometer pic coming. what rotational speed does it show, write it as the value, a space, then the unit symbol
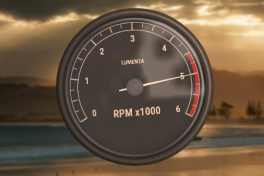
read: 5000 rpm
